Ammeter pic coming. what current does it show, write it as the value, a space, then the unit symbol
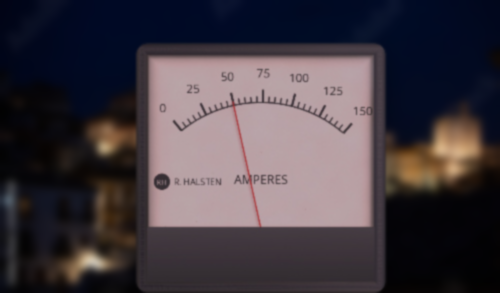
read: 50 A
